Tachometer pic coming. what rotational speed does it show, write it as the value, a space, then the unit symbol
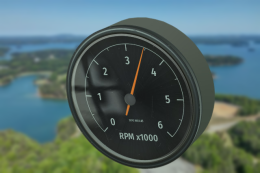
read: 3500 rpm
